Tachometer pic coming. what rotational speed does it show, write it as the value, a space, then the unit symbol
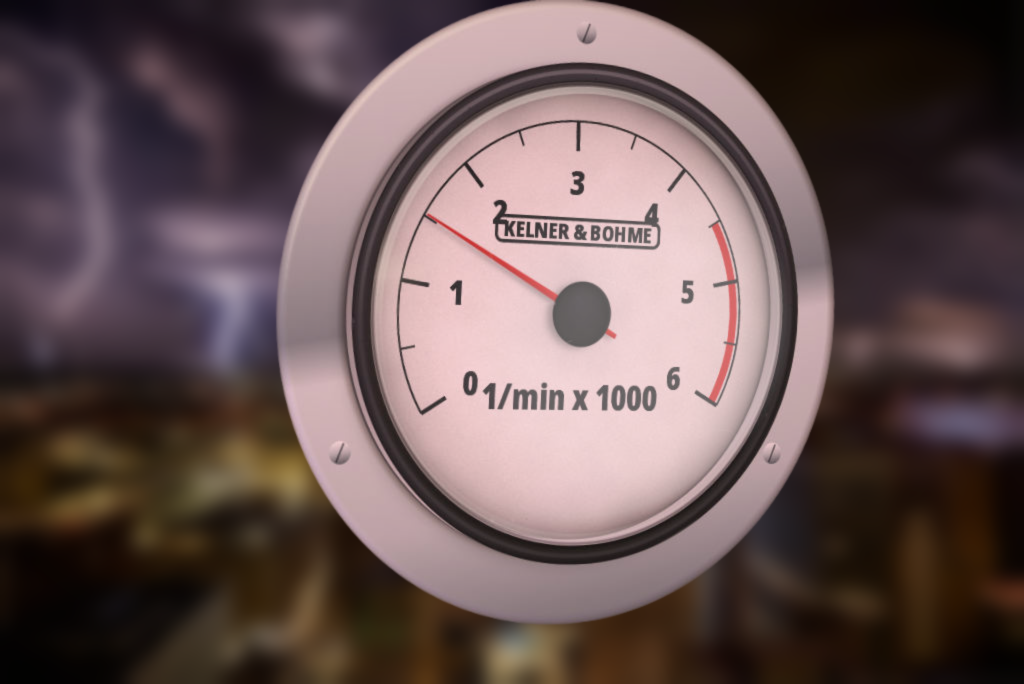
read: 1500 rpm
